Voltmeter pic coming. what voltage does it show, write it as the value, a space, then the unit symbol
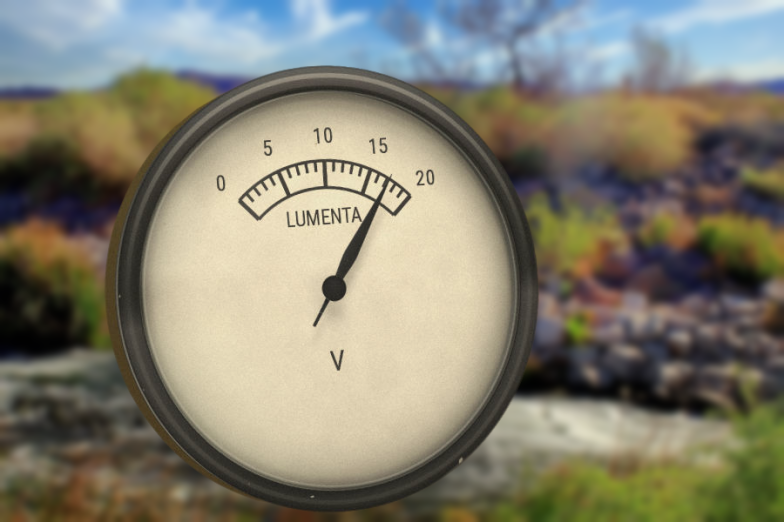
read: 17 V
